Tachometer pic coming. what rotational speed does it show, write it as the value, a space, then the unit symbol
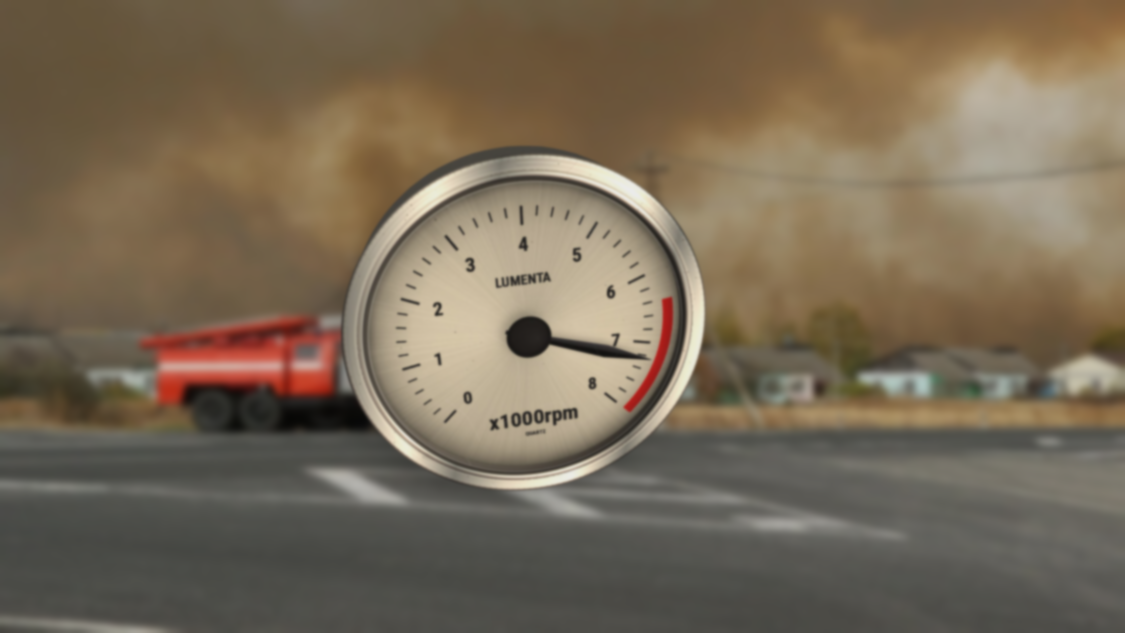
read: 7200 rpm
